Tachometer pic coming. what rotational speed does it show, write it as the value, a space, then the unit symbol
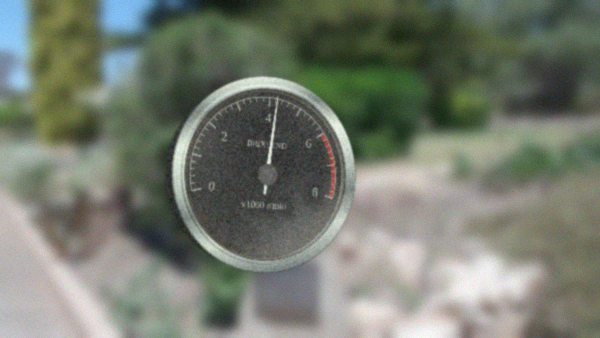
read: 4200 rpm
